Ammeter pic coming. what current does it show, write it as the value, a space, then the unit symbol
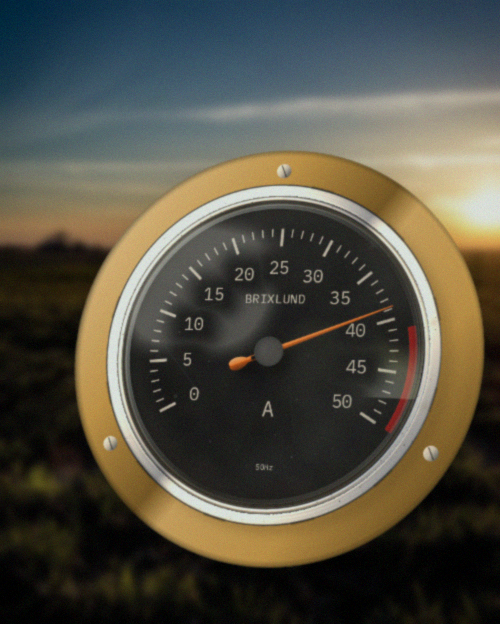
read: 39 A
